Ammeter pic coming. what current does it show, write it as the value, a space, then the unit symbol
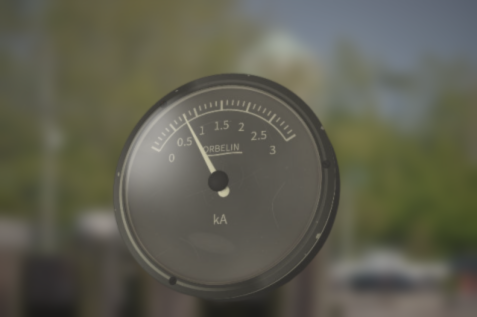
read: 0.8 kA
